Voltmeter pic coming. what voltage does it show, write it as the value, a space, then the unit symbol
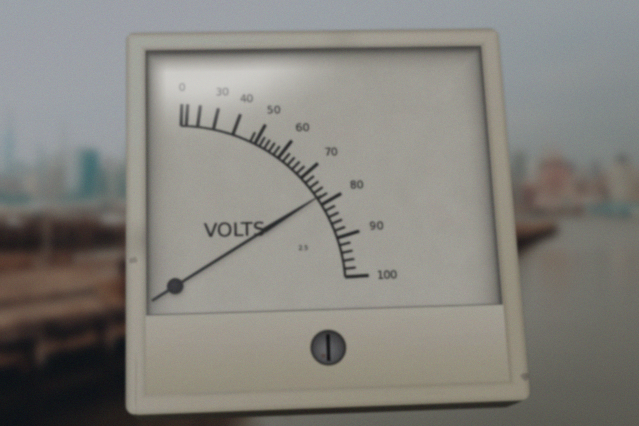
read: 78 V
